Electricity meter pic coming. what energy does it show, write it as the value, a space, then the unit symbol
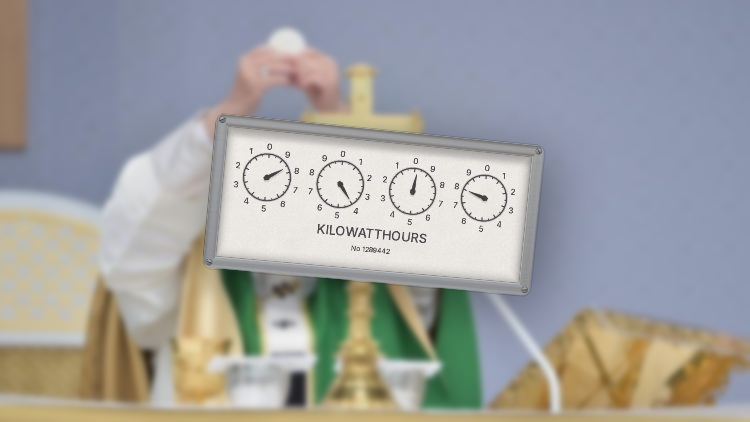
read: 8398 kWh
